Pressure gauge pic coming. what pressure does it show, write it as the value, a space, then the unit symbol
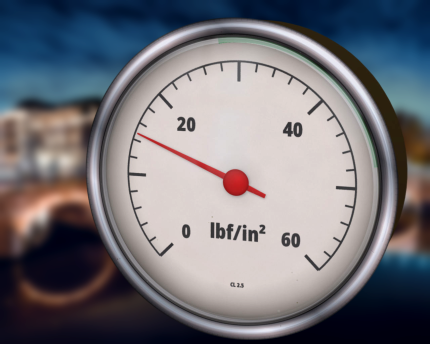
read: 15 psi
